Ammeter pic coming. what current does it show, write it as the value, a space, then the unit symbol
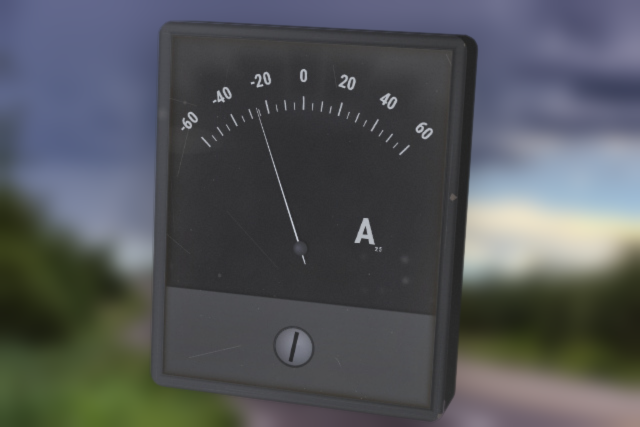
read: -25 A
